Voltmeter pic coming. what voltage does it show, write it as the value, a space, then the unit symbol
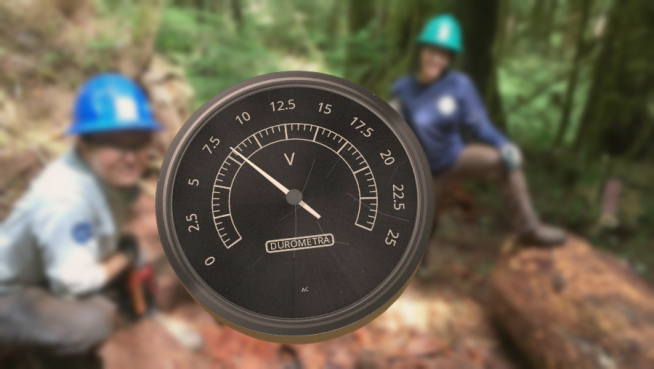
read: 8 V
